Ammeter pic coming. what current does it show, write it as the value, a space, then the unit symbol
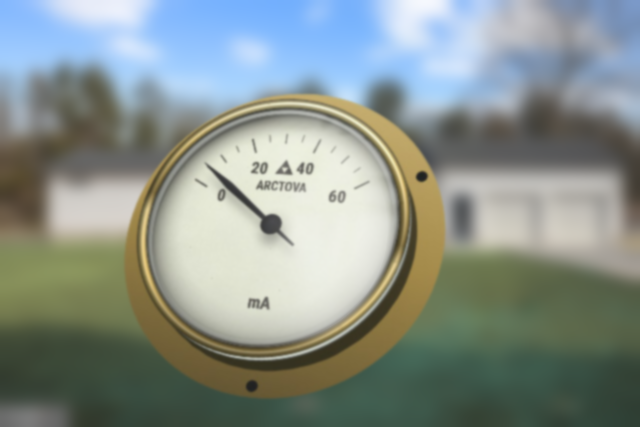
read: 5 mA
